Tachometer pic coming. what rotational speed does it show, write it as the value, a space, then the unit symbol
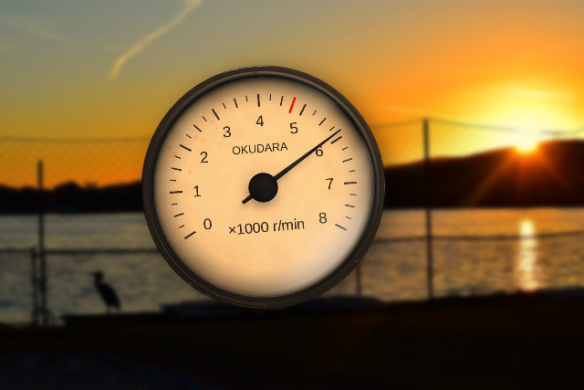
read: 5875 rpm
